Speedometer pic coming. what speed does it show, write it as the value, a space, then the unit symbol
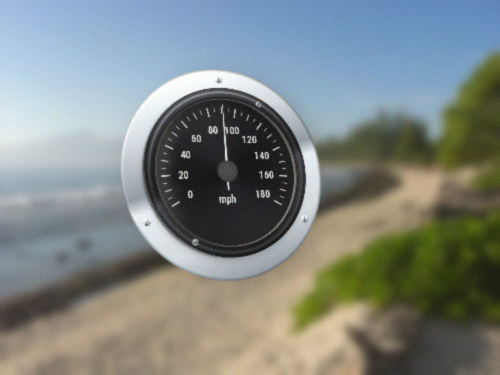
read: 90 mph
